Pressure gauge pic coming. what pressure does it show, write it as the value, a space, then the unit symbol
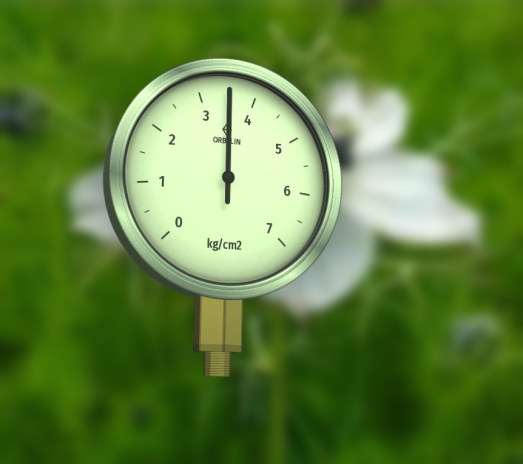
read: 3.5 kg/cm²
